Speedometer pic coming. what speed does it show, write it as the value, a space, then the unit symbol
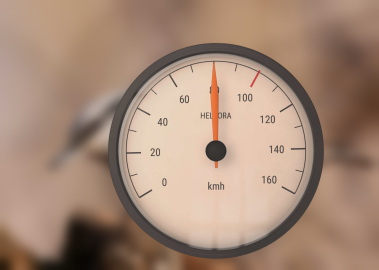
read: 80 km/h
